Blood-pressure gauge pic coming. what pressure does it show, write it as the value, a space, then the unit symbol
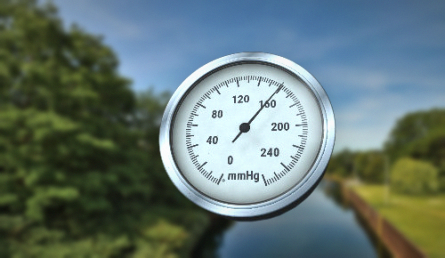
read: 160 mmHg
